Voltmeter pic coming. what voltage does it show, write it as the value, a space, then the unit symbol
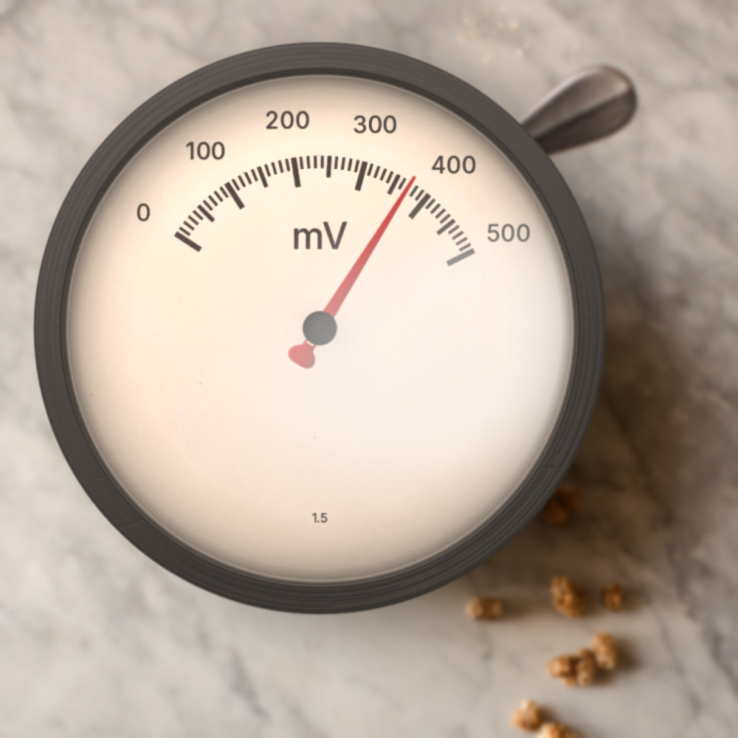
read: 370 mV
